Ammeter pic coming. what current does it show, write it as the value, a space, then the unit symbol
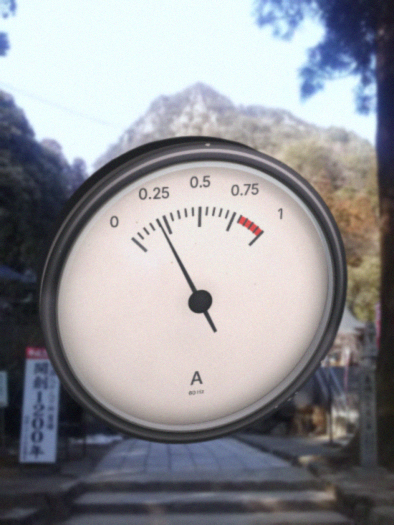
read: 0.2 A
